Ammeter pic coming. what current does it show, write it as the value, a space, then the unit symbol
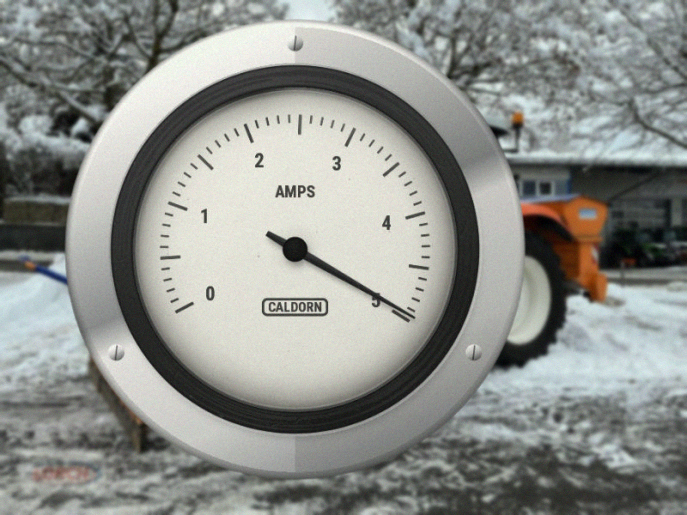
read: 4.95 A
